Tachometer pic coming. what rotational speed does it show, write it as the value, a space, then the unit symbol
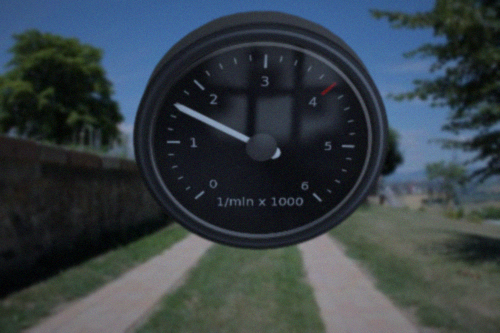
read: 1600 rpm
